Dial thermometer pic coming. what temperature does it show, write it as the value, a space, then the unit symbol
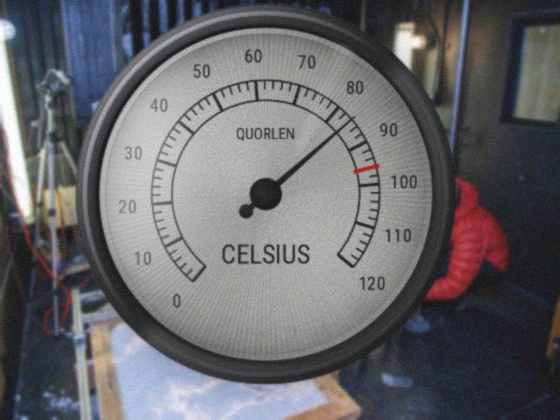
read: 84 °C
